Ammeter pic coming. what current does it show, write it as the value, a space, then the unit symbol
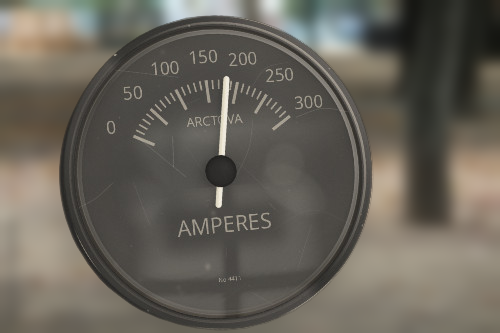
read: 180 A
